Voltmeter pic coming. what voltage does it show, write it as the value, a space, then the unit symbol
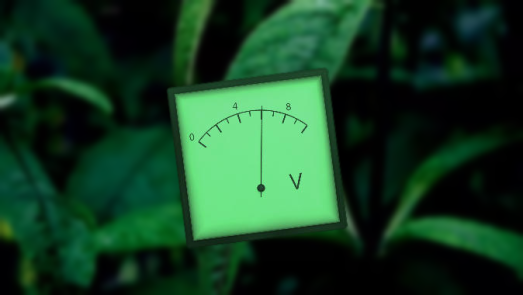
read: 6 V
